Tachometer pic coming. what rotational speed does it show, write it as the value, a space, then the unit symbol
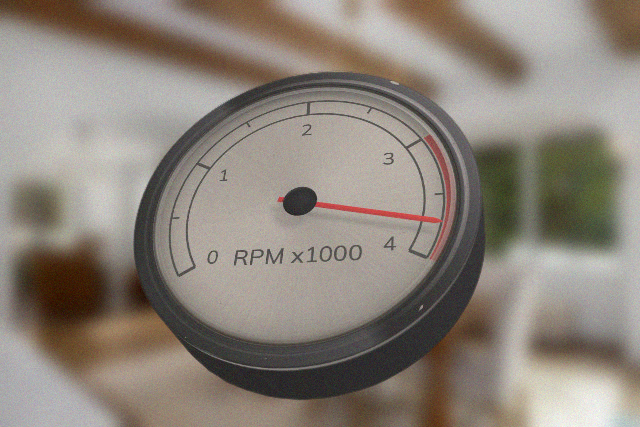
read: 3750 rpm
